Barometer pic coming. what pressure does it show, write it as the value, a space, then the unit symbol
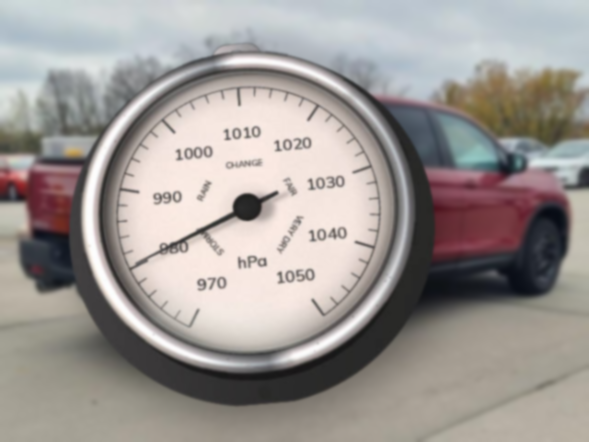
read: 980 hPa
